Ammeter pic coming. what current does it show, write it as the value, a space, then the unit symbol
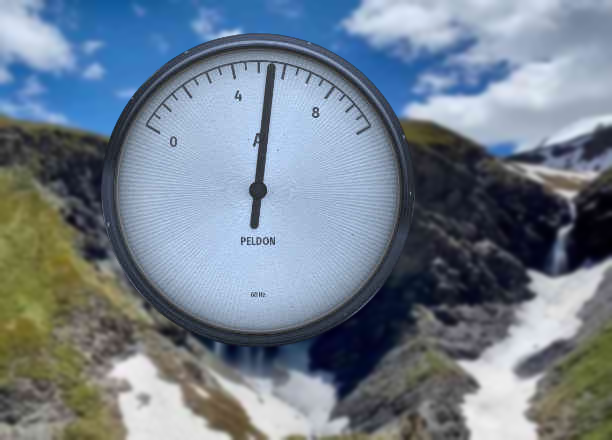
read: 5.5 A
